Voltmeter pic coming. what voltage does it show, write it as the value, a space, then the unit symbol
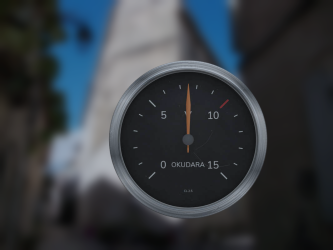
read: 7.5 V
